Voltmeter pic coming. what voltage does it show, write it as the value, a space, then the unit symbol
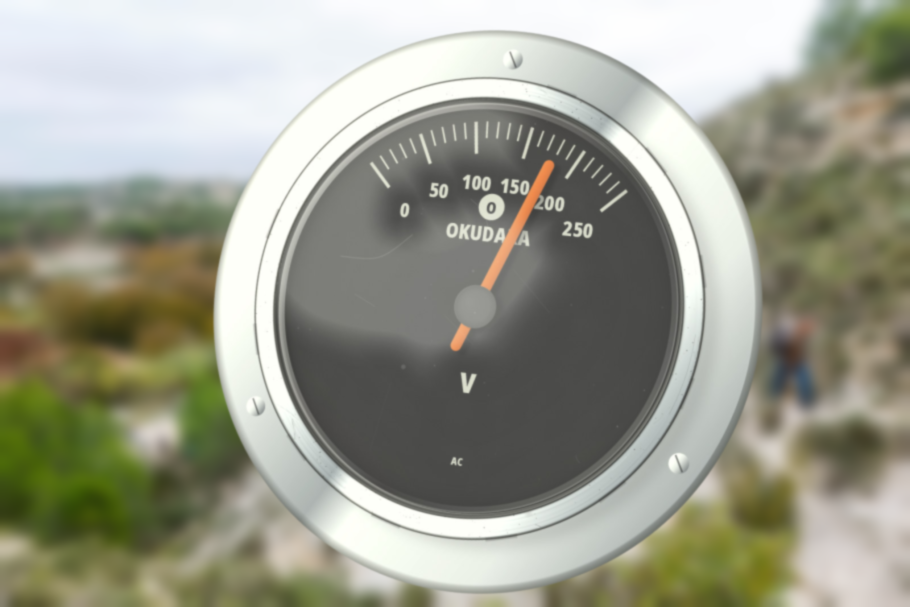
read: 180 V
